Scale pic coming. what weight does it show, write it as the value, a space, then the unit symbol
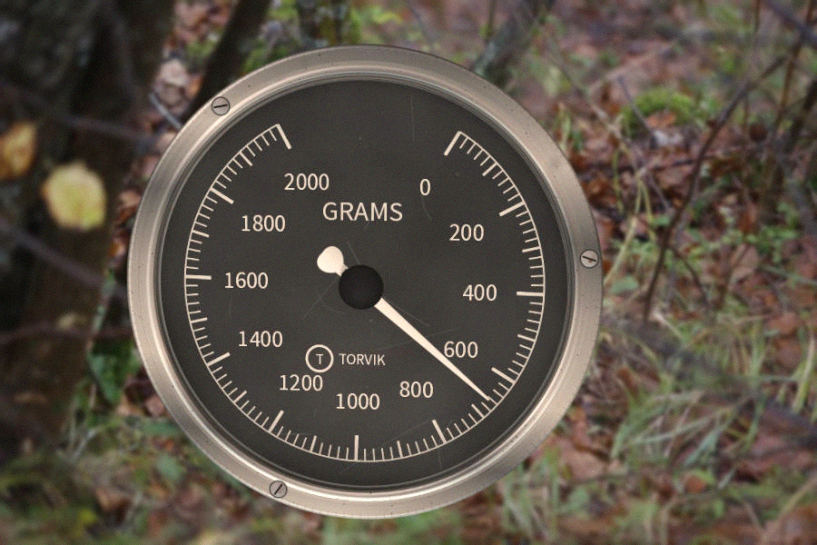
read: 660 g
